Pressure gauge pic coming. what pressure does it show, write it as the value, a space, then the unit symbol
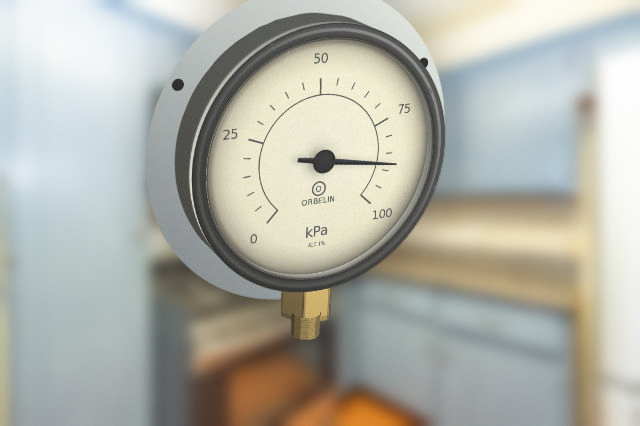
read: 87.5 kPa
